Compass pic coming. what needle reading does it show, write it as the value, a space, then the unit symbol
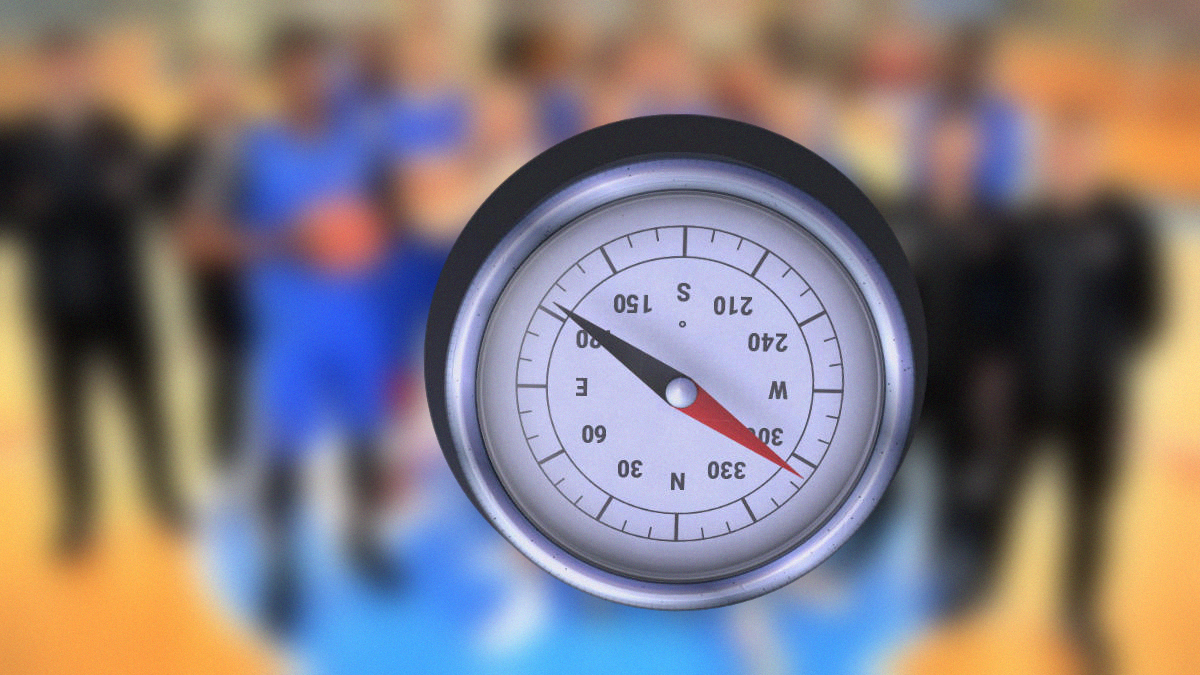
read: 305 °
